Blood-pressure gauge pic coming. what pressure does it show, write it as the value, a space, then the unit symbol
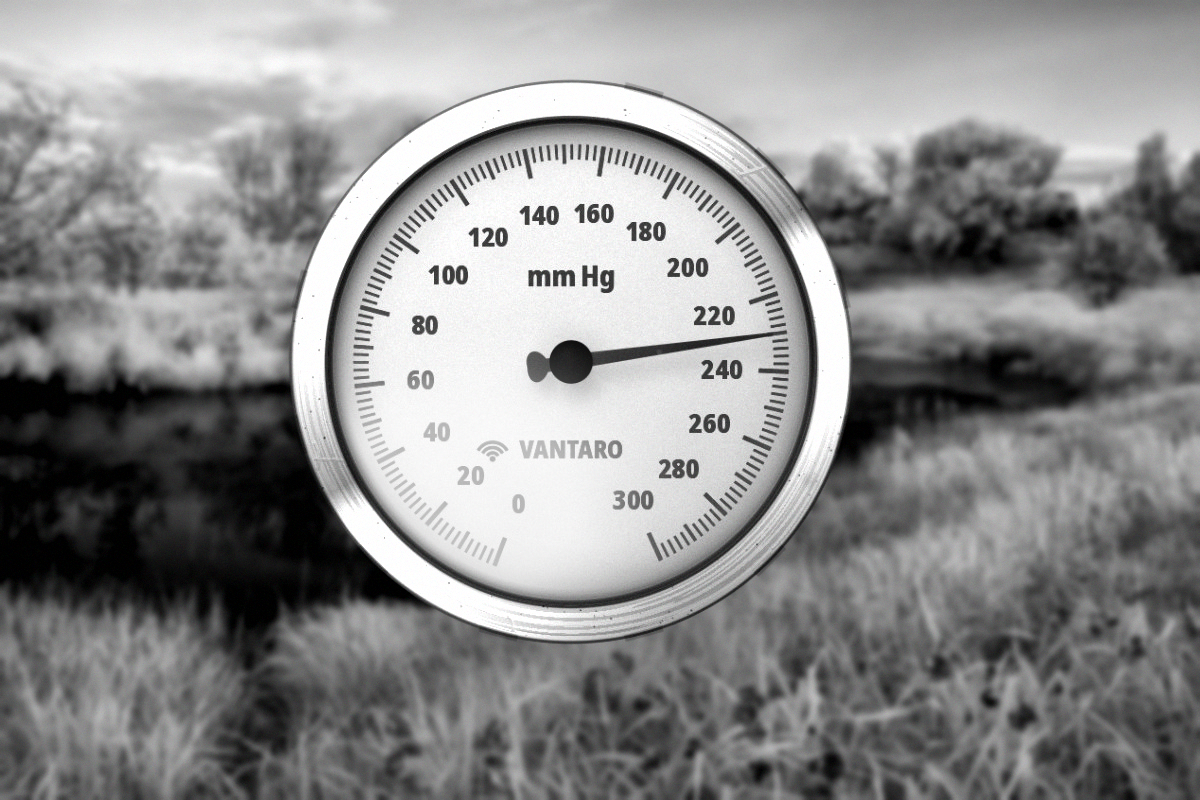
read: 230 mmHg
